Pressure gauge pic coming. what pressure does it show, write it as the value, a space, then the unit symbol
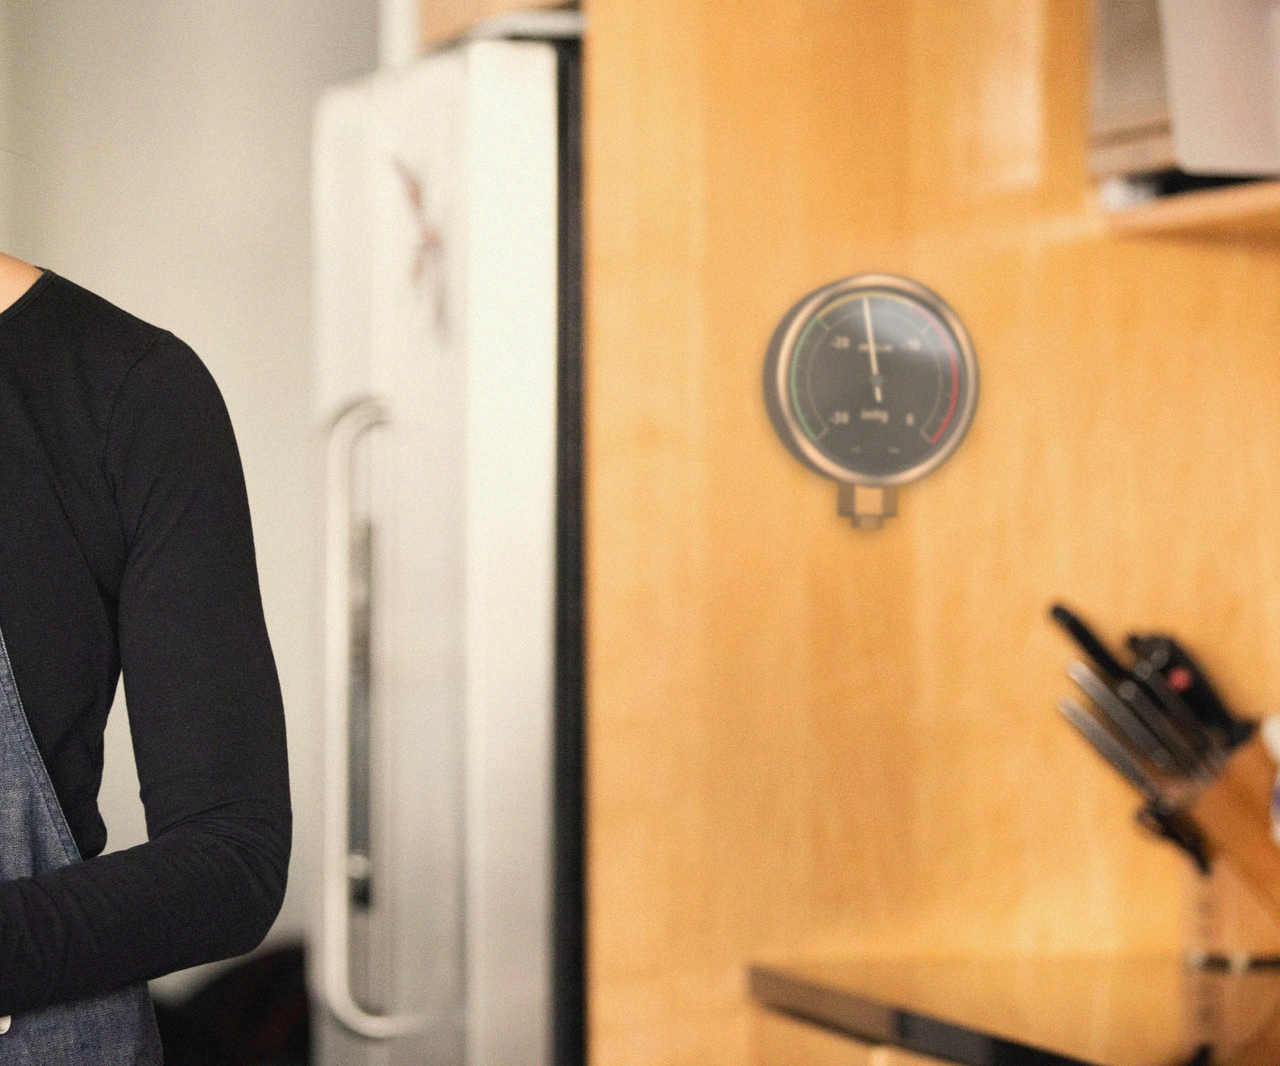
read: -16 inHg
